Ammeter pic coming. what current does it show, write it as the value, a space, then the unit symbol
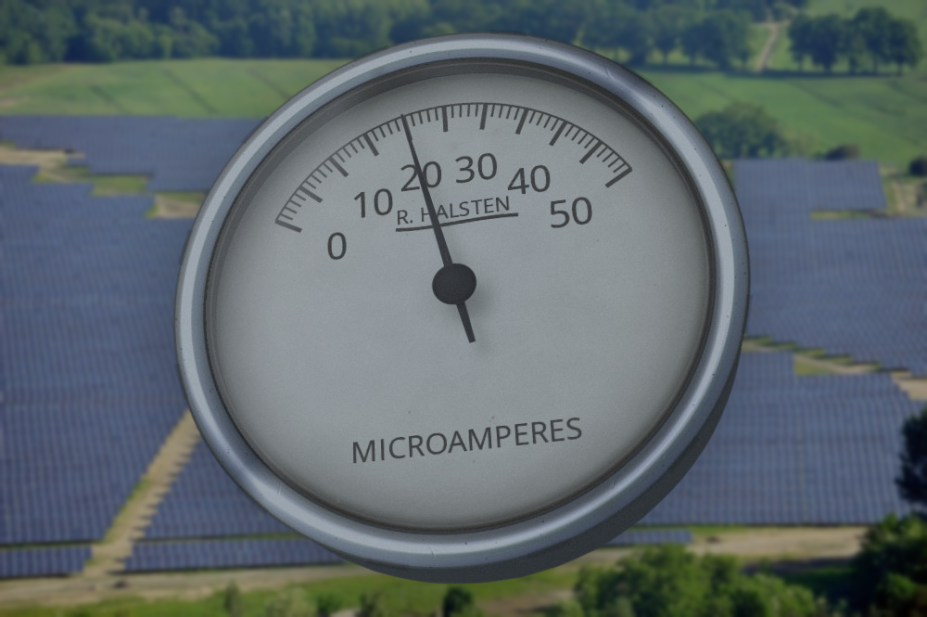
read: 20 µA
